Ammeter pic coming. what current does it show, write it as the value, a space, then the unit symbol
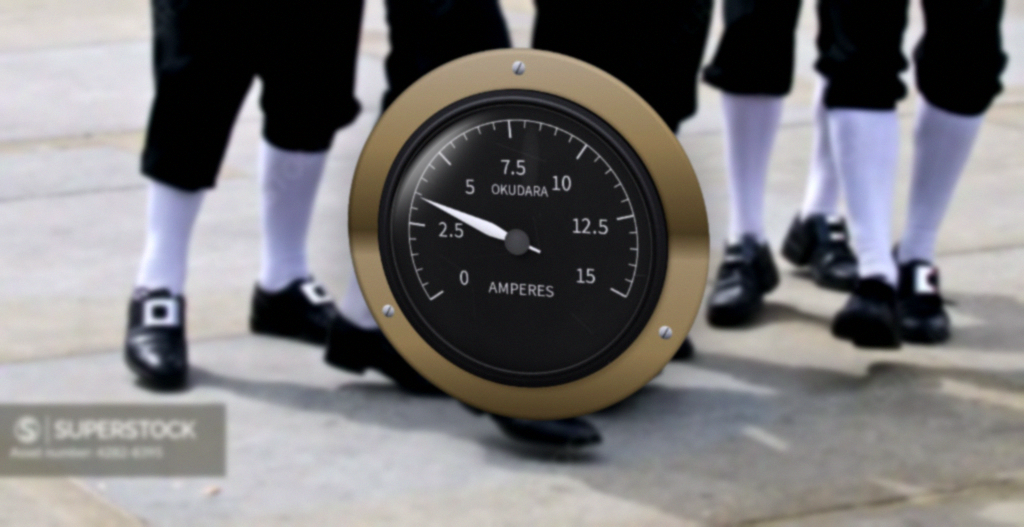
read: 3.5 A
